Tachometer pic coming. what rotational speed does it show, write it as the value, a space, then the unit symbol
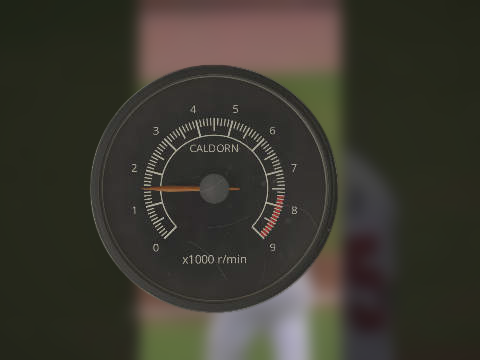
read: 1500 rpm
